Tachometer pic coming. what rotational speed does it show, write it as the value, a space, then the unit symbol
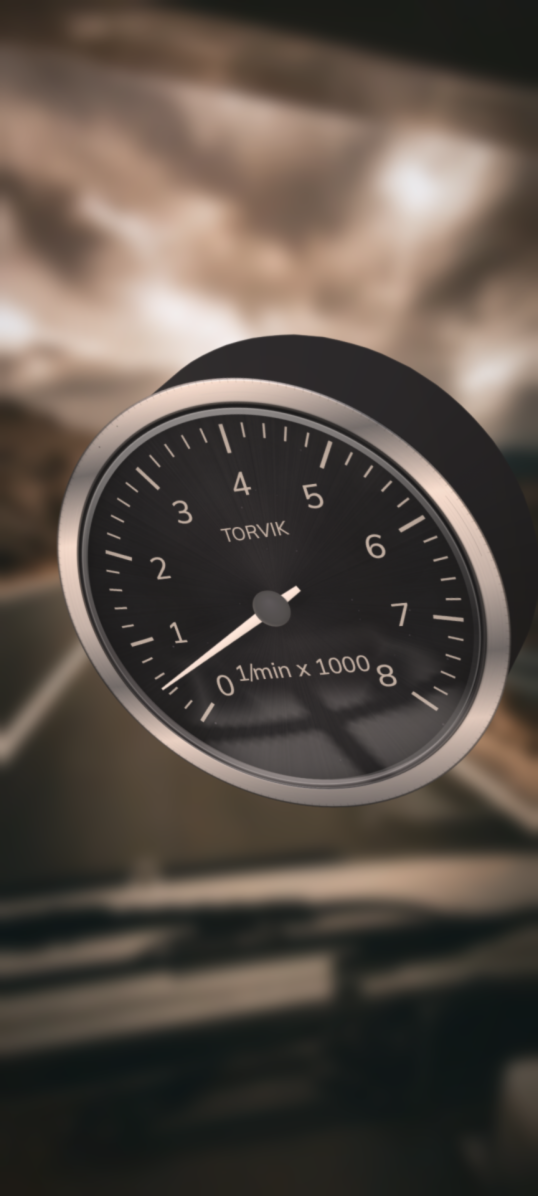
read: 500 rpm
